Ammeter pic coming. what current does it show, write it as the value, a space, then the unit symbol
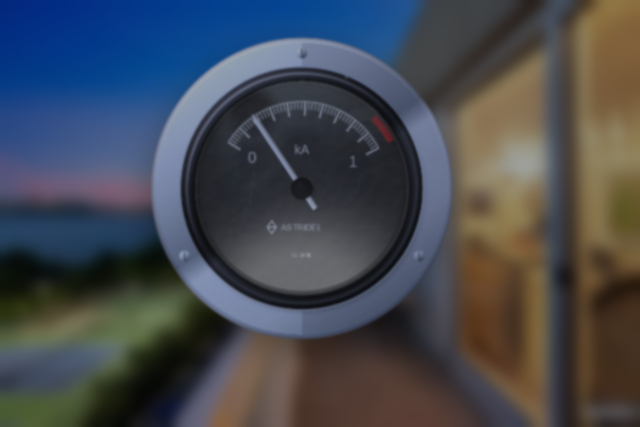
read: 0.2 kA
